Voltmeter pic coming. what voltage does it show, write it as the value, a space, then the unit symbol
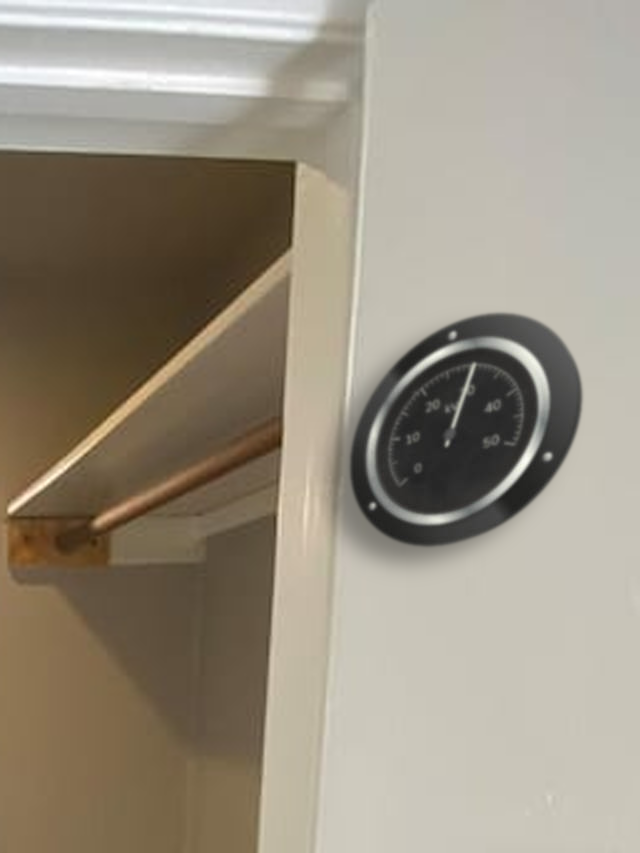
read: 30 kV
